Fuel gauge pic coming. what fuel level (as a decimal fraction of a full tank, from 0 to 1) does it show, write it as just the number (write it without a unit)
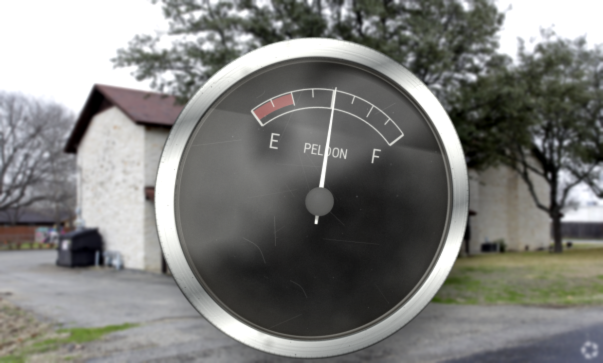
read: 0.5
